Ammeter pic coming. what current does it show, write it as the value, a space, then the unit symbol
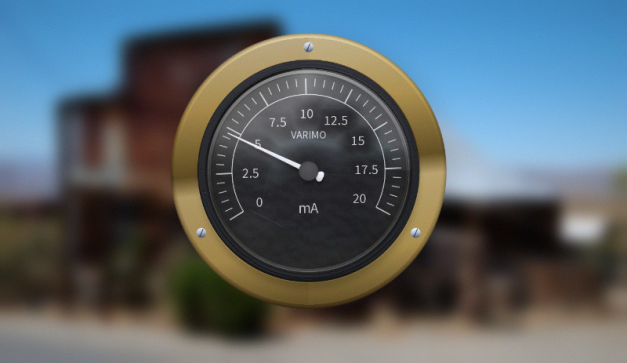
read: 4.75 mA
